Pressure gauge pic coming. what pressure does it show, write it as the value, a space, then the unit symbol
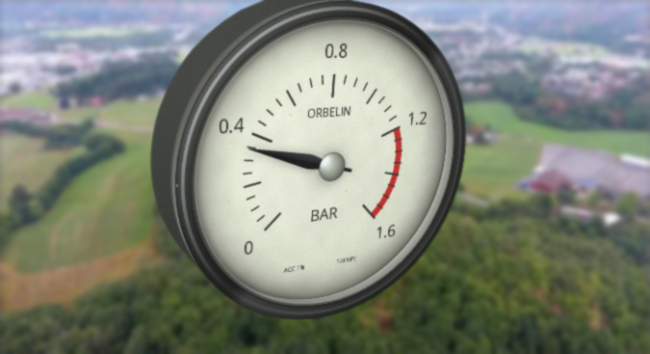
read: 0.35 bar
